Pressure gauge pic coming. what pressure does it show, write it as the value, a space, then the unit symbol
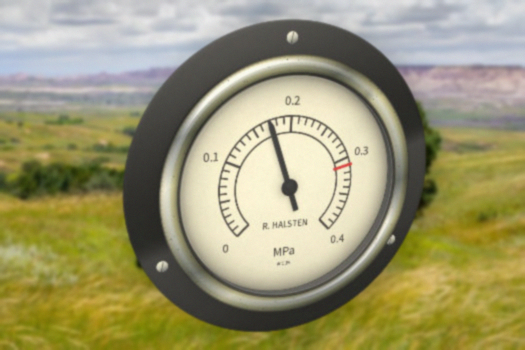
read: 0.17 MPa
